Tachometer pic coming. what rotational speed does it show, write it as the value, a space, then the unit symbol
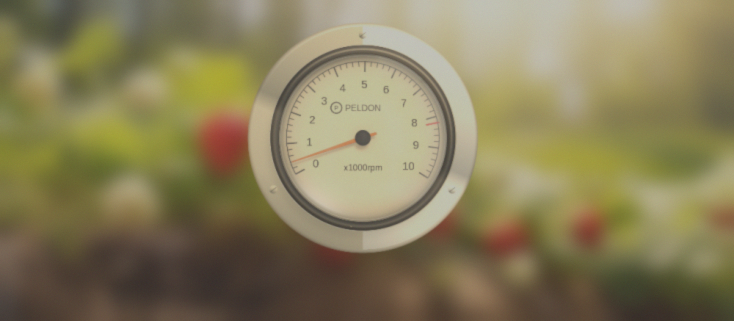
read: 400 rpm
